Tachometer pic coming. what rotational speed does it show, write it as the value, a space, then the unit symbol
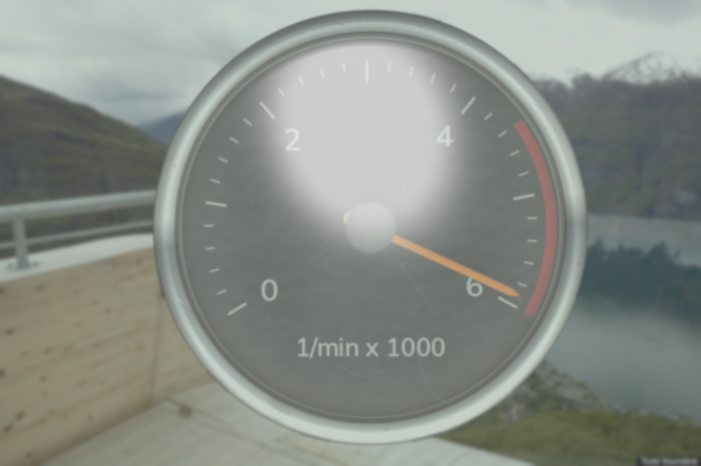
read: 5900 rpm
